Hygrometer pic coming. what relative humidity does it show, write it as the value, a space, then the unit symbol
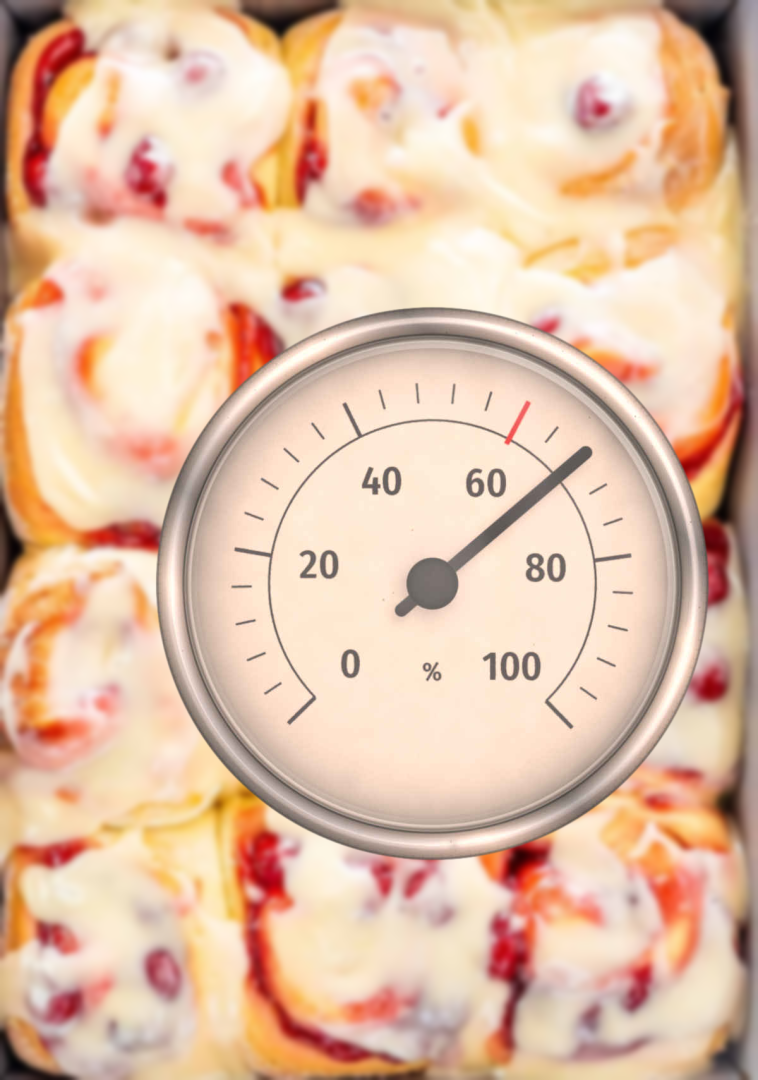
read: 68 %
